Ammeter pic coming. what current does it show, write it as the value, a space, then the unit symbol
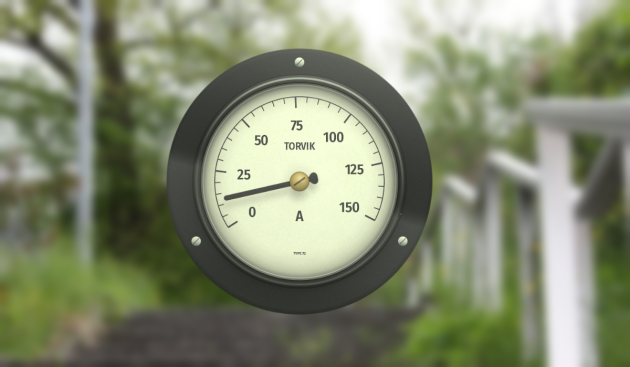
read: 12.5 A
